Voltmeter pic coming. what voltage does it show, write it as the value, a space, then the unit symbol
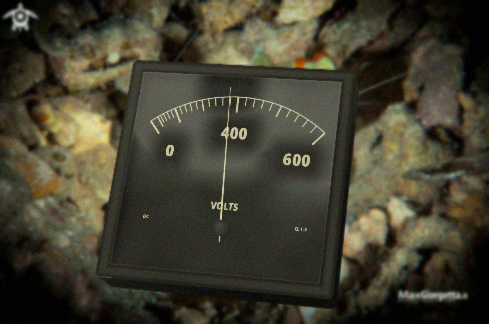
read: 380 V
